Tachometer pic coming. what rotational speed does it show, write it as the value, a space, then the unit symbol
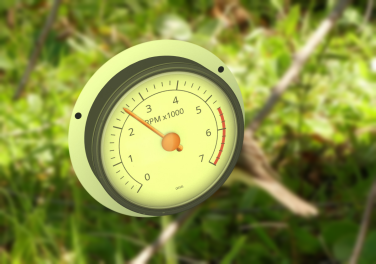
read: 2500 rpm
